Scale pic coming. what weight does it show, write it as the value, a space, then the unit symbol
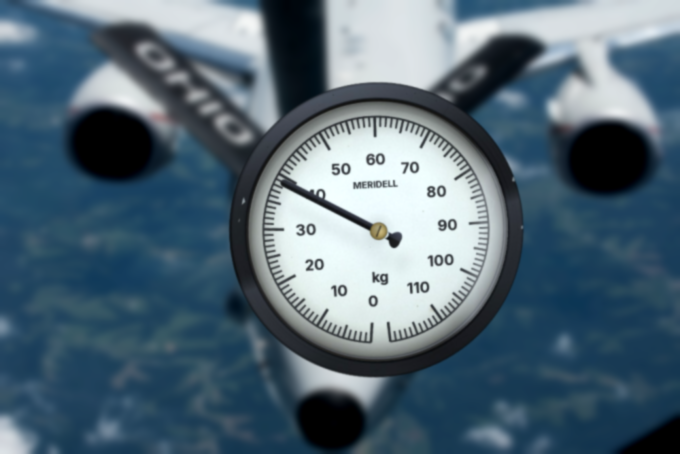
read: 39 kg
